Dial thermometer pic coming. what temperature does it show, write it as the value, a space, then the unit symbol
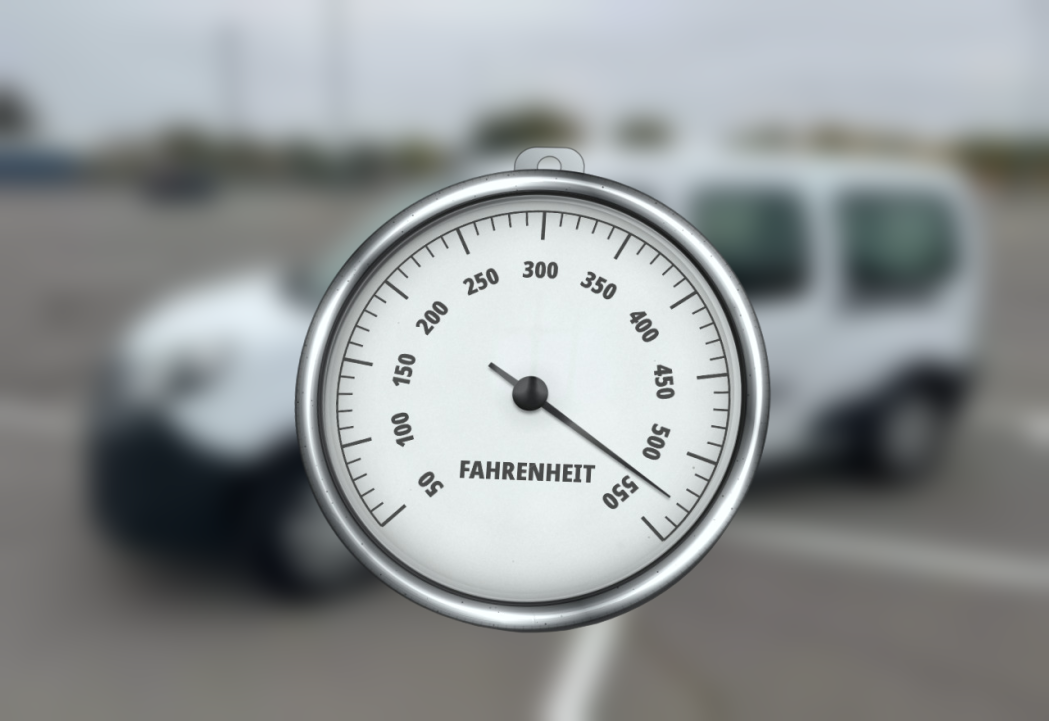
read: 530 °F
